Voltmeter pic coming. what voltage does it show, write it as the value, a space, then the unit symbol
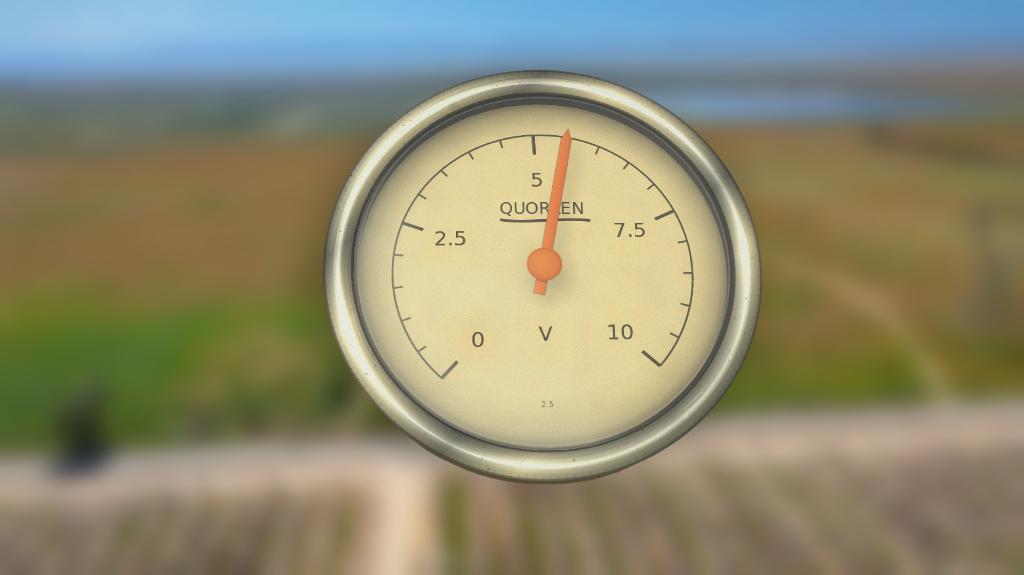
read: 5.5 V
